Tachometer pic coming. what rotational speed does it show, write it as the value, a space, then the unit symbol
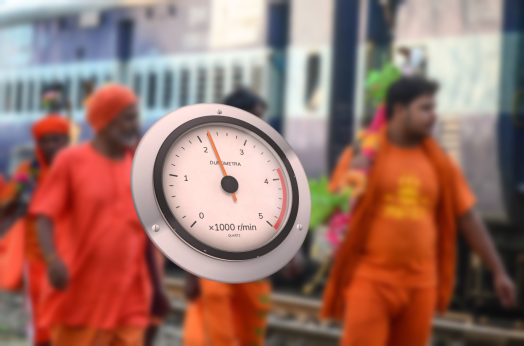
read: 2200 rpm
